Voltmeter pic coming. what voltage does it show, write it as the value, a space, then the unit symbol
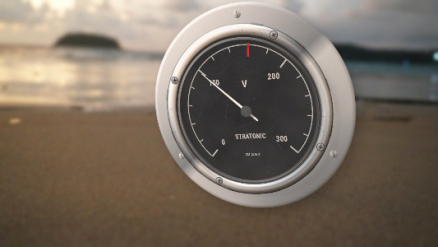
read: 100 V
